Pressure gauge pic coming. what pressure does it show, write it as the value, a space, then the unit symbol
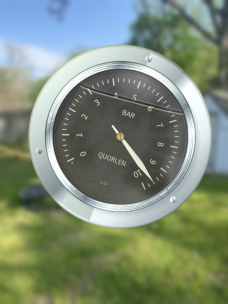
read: 9.6 bar
